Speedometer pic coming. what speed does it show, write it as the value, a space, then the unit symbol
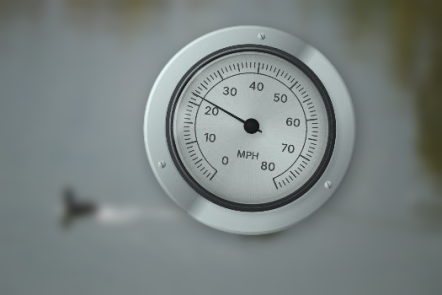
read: 22 mph
